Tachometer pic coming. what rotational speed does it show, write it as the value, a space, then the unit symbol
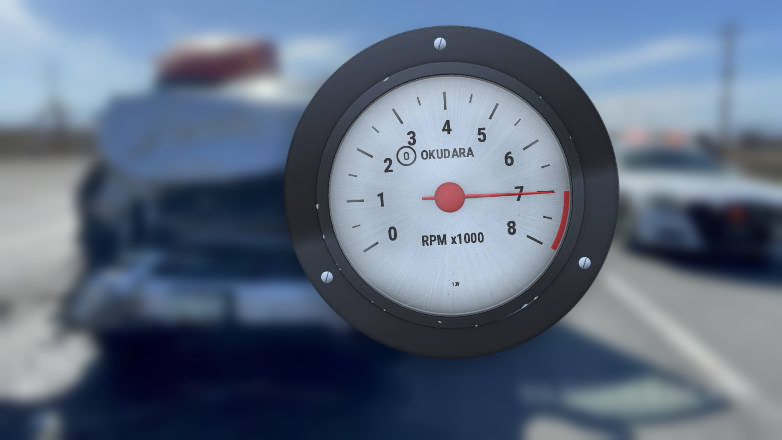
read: 7000 rpm
